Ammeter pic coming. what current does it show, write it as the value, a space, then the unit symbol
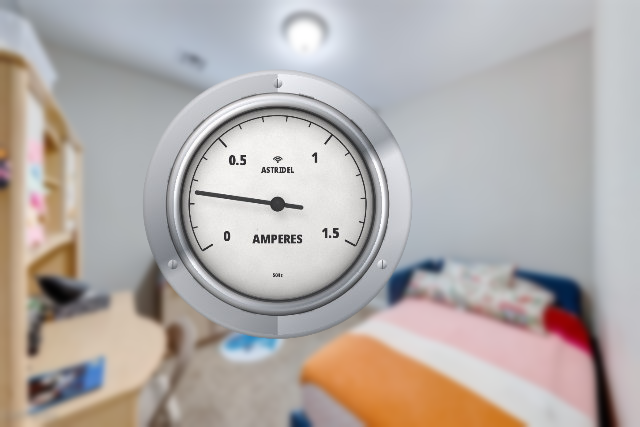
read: 0.25 A
